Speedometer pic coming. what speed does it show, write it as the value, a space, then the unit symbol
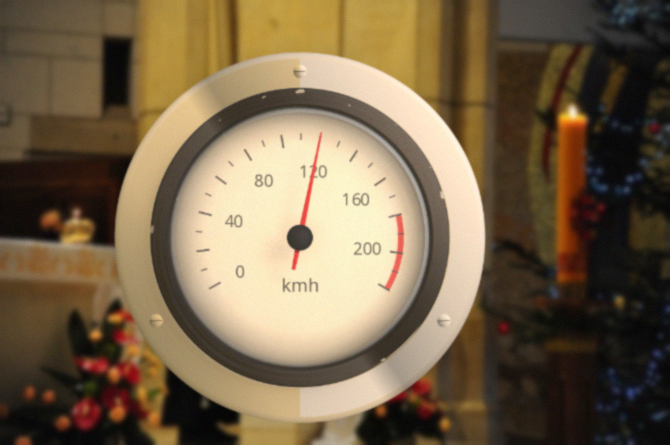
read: 120 km/h
